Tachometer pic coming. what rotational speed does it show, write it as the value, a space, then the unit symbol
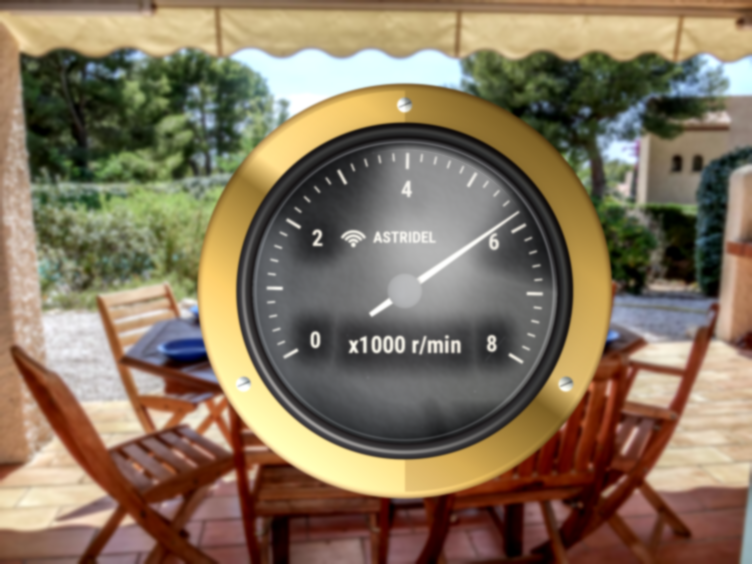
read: 5800 rpm
